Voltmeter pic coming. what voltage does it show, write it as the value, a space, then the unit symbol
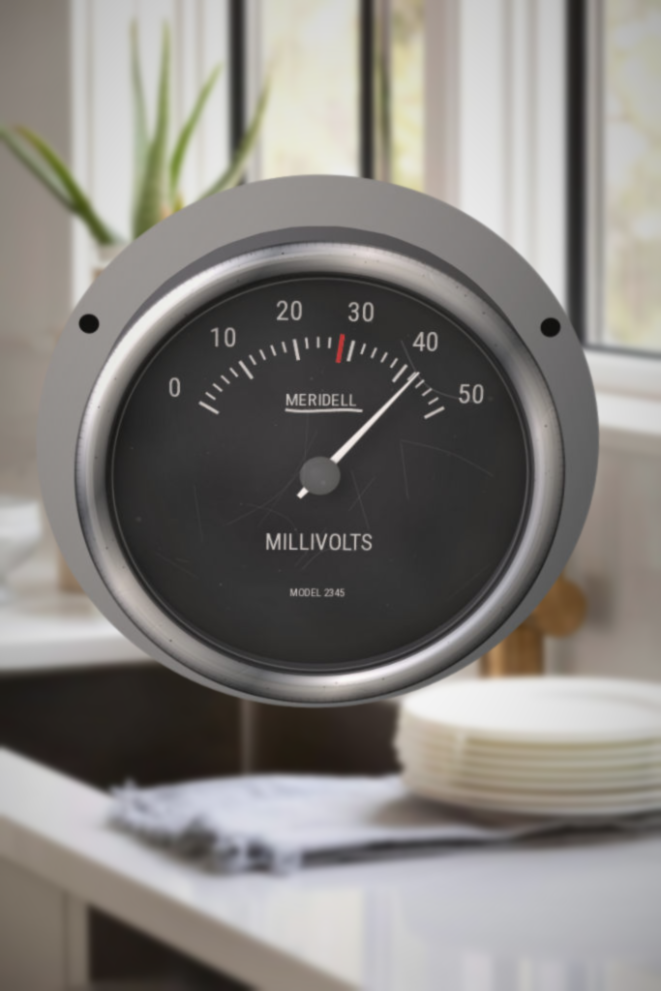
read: 42 mV
